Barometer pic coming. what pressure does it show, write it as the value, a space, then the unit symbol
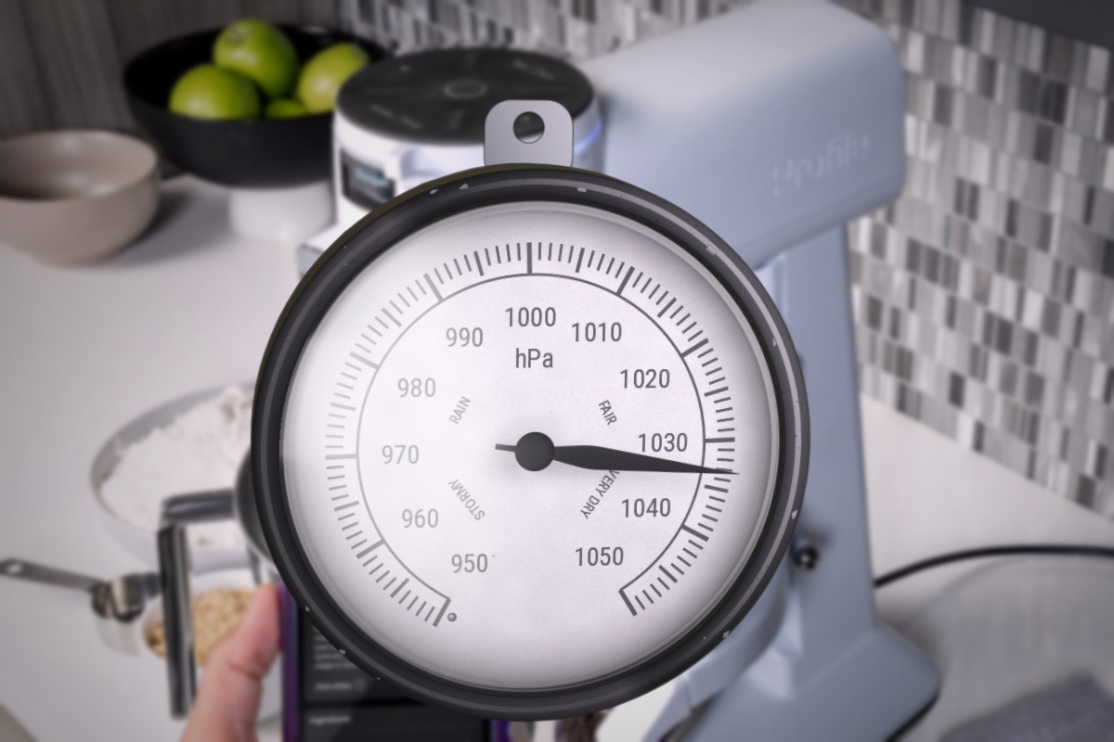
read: 1033 hPa
